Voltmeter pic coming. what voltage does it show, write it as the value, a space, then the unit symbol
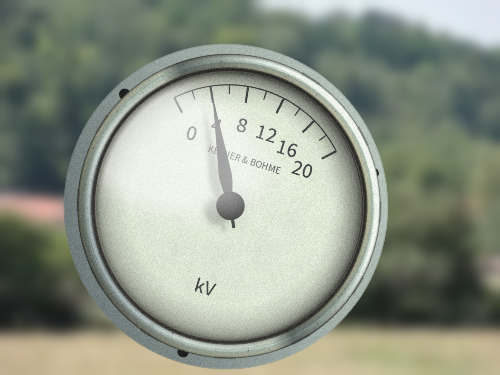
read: 4 kV
